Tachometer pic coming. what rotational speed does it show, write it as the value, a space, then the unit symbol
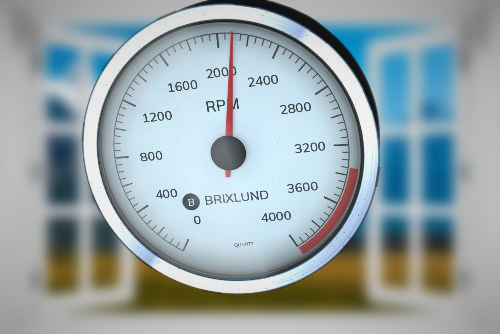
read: 2100 rpm
